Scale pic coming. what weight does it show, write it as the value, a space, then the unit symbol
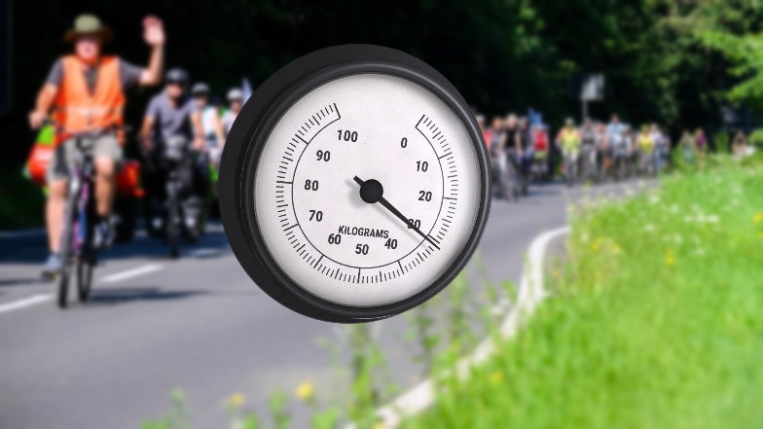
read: 31 kg
